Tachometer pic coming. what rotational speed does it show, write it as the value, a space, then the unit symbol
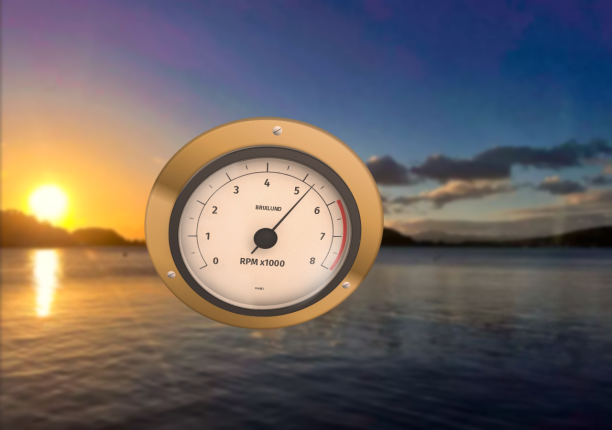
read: 5250 rpm
